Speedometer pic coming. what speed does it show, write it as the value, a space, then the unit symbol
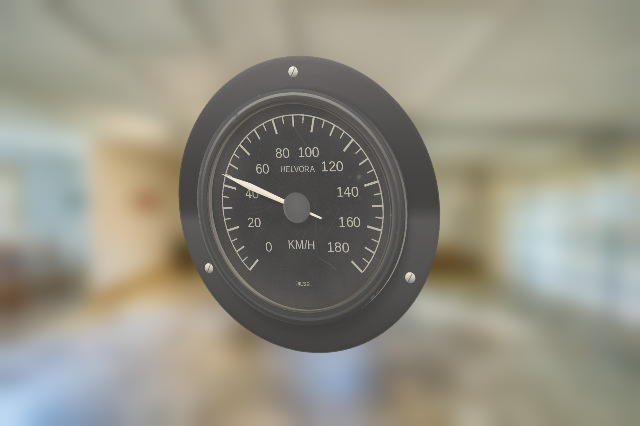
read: 45 km/h
